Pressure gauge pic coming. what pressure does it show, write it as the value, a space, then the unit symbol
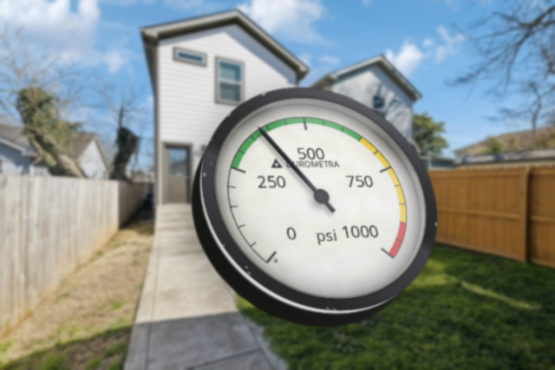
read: 375 psi
